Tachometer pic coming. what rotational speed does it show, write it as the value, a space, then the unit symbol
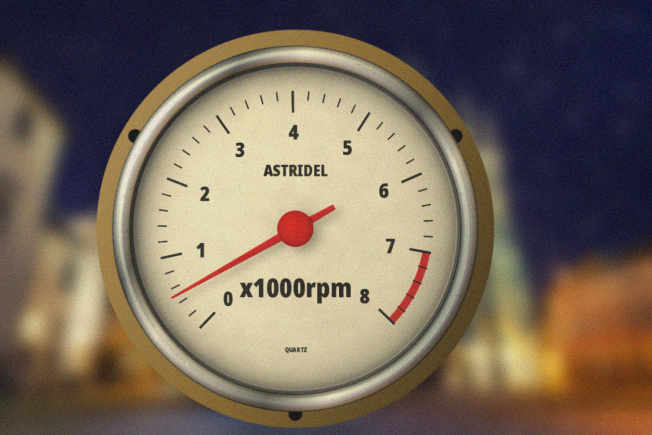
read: 500 rpm
